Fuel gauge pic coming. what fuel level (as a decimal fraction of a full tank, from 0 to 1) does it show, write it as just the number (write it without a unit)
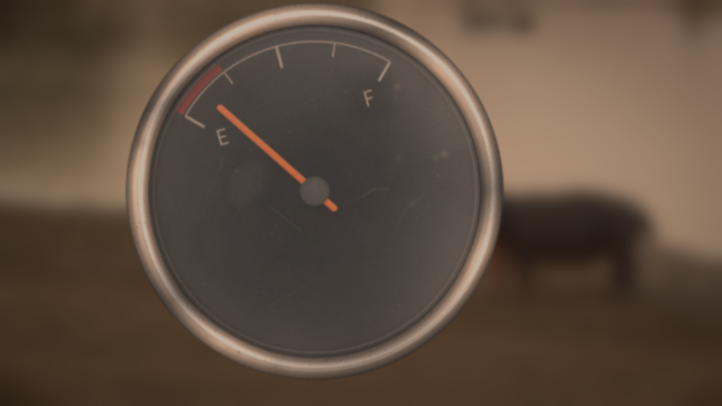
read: 0.125
